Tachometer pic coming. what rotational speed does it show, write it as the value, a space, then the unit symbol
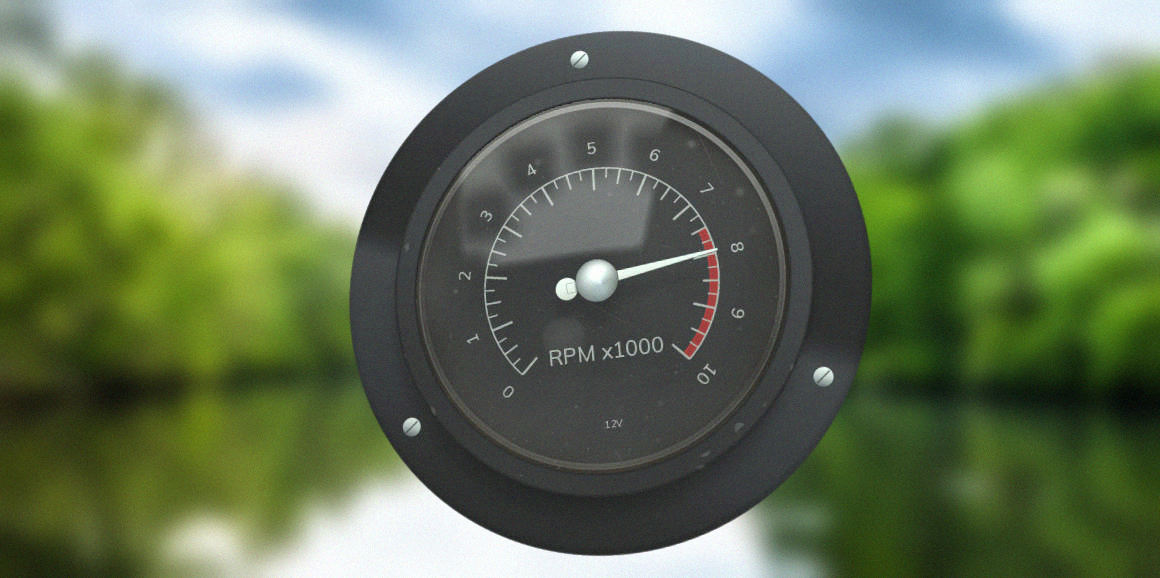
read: 8000 rpm
